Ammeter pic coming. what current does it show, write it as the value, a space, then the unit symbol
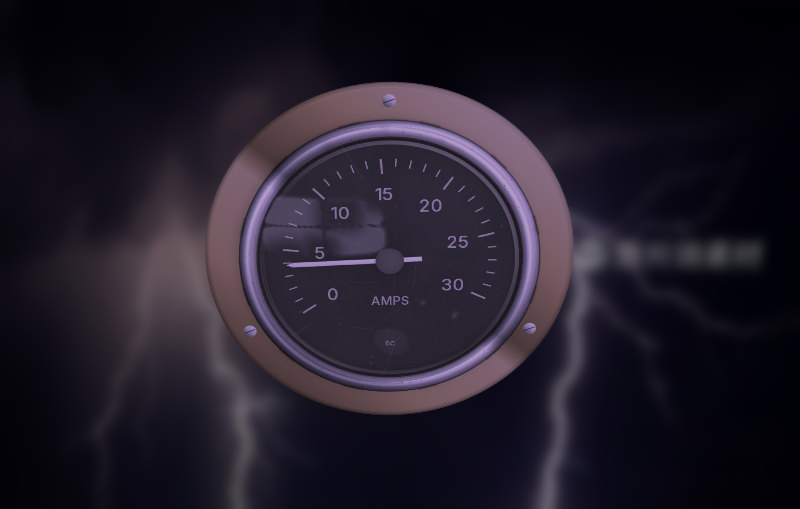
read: 4 A
